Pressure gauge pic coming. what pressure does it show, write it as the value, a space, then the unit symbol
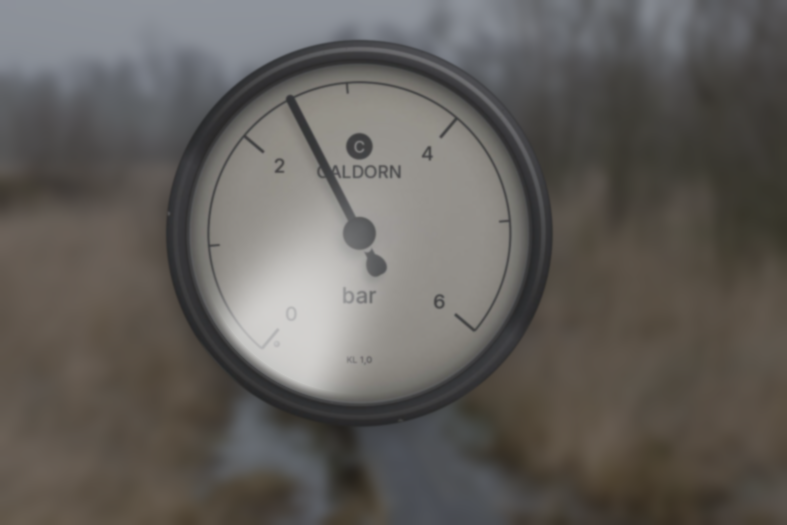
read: 2.5 bar
